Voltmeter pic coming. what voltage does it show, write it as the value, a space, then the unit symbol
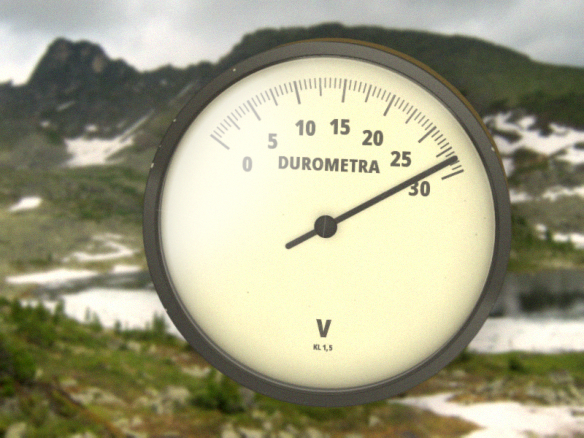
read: 28.5 V
